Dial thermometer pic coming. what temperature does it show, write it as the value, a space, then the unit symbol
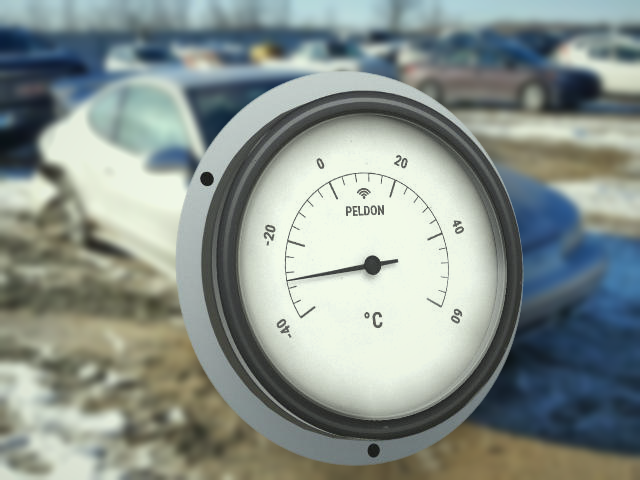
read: -30 °C
